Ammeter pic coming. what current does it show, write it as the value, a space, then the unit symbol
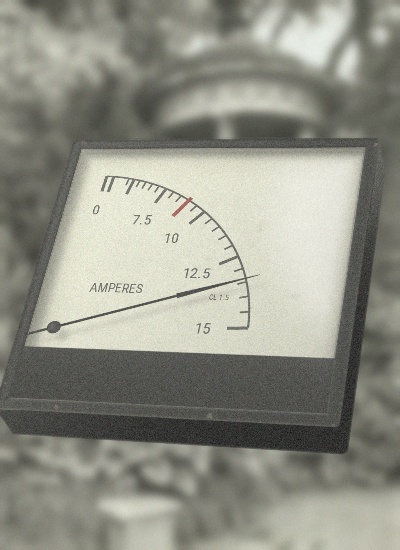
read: 13.5 A
